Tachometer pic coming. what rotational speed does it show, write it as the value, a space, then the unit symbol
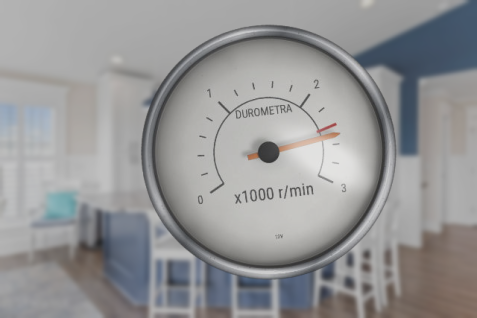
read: 2500 rpm
